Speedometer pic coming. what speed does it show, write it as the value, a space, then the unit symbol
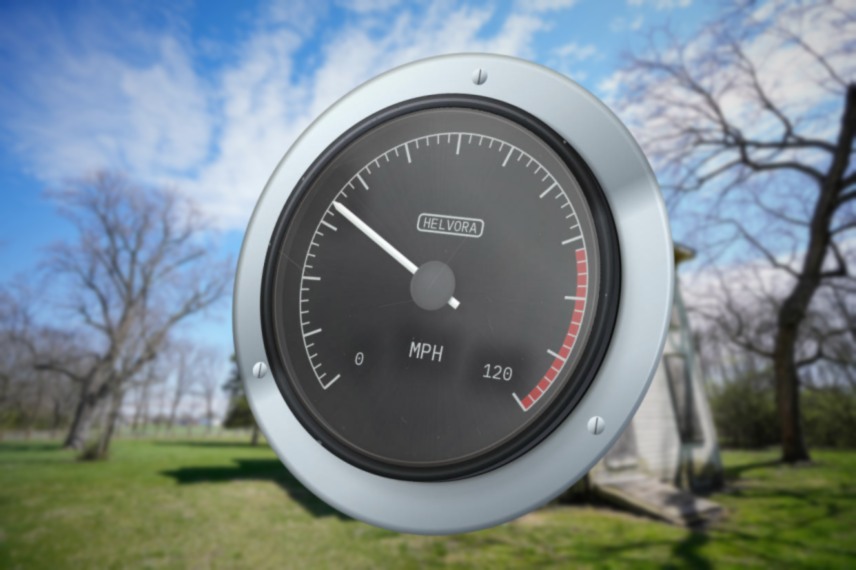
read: 34 mph
